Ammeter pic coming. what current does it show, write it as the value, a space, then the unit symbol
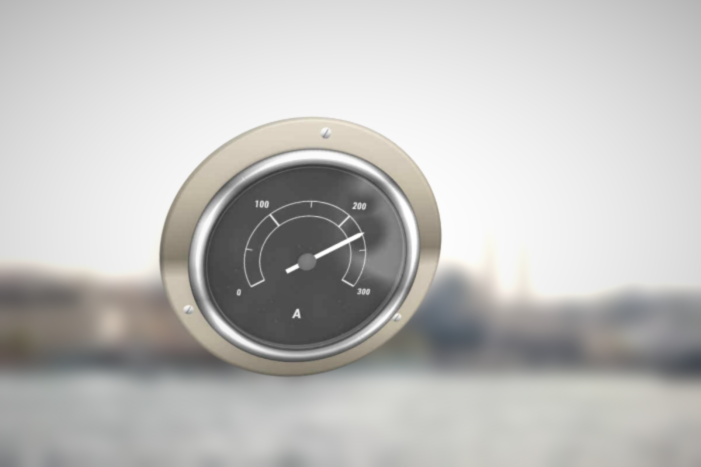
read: 225 A
